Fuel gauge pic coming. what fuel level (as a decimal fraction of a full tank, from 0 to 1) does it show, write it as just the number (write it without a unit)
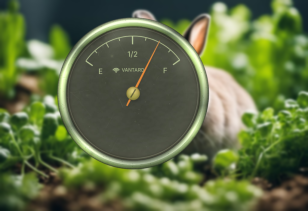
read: 0.75
